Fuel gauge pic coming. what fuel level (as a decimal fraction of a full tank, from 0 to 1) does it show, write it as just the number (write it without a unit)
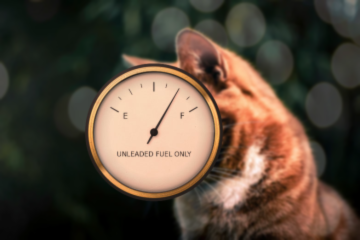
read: 0.75
